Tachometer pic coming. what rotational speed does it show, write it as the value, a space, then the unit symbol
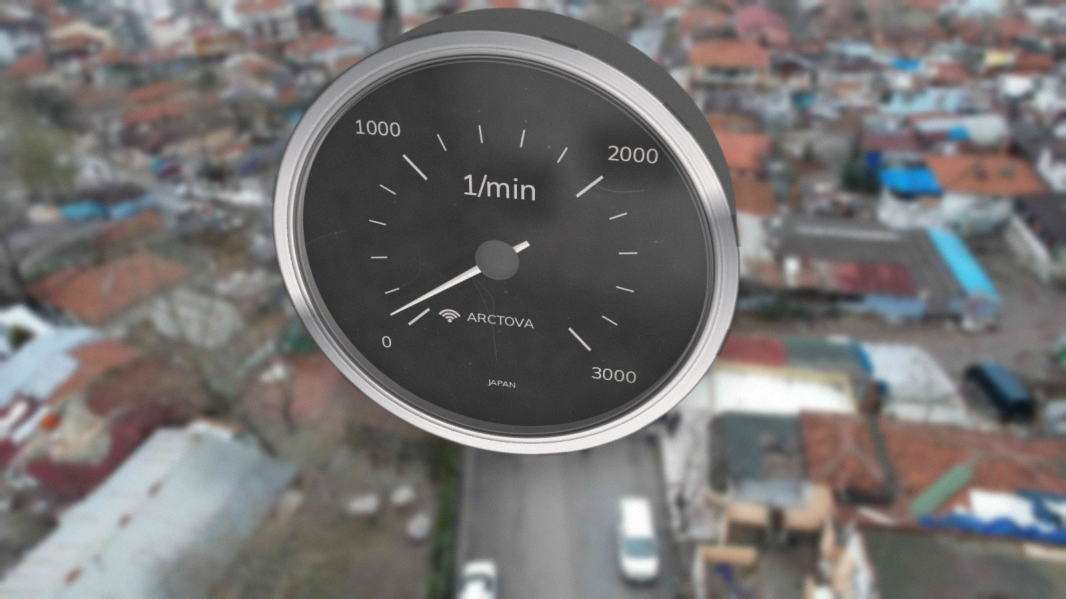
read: 100 rpm
